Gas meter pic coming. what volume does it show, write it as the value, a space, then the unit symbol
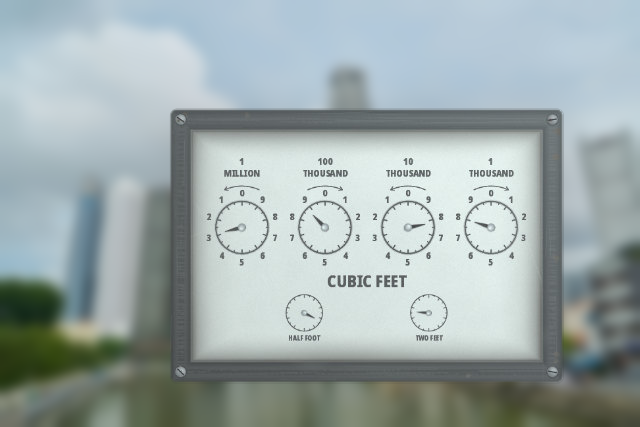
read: 287800 ft³
